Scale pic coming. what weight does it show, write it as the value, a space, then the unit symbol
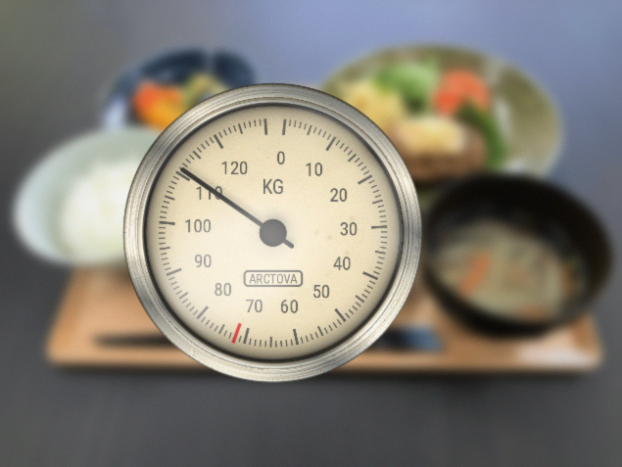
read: 111 kg
